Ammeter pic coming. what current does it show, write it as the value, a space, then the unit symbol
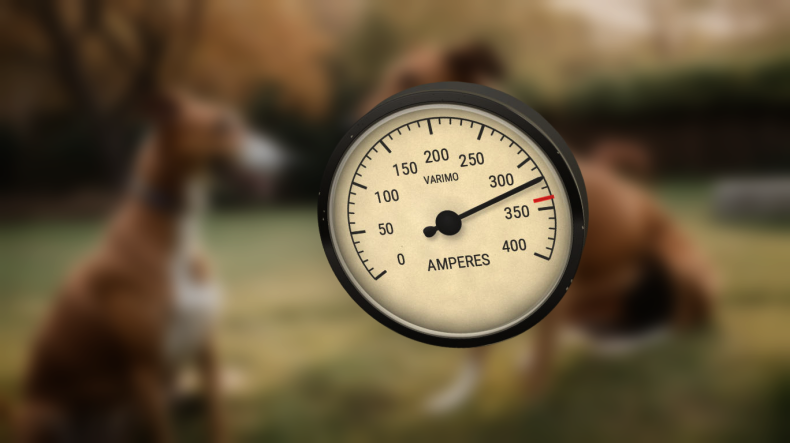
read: 320 A
